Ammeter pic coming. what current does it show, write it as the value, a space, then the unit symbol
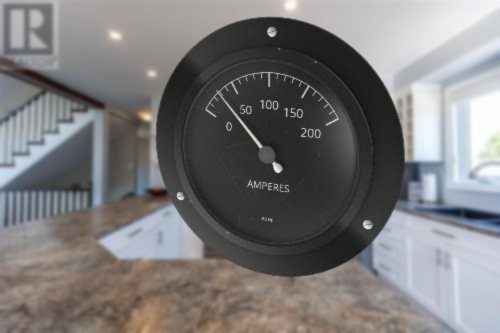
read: 30 A
